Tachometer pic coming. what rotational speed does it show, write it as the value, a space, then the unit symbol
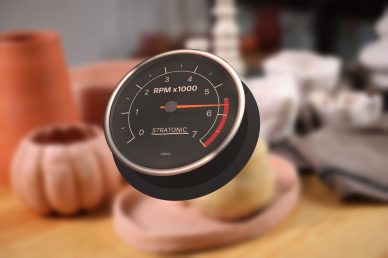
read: 5750 rpm
